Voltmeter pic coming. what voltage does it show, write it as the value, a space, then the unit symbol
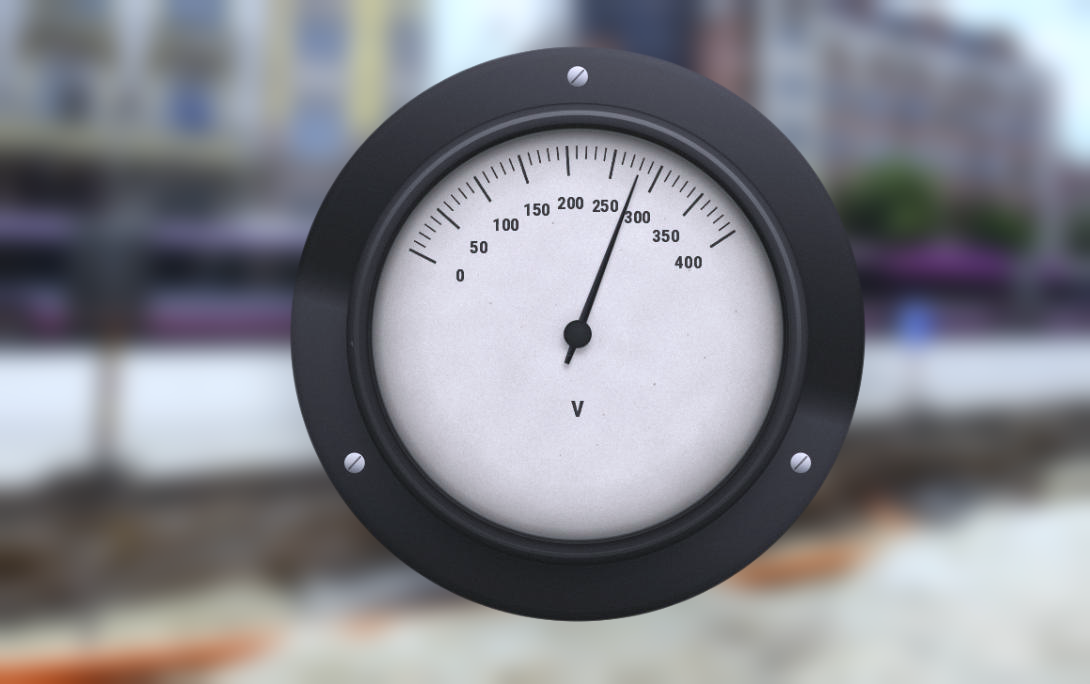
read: 280 V
